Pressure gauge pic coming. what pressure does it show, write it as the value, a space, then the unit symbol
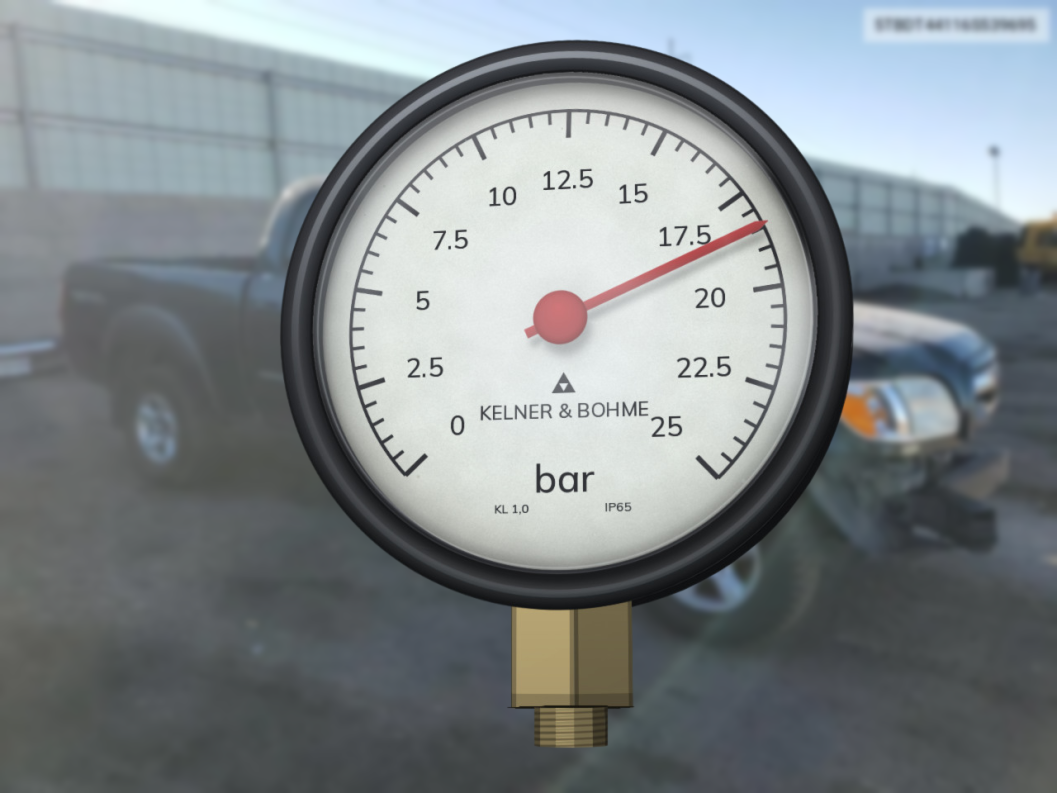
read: 18.5 bar
